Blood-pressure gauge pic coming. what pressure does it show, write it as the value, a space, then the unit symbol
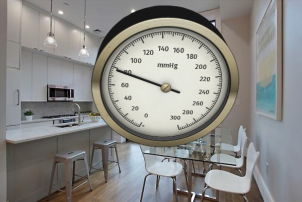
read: 80 mmHg
